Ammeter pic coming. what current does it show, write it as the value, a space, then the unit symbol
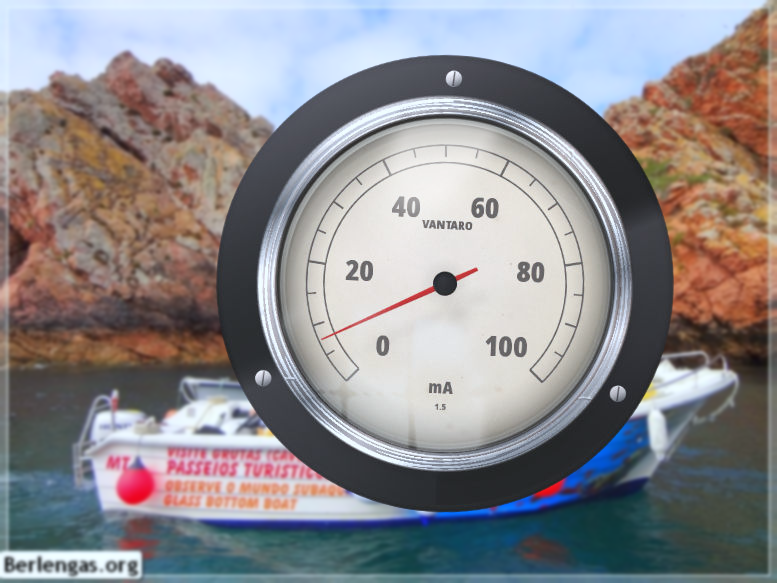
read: 7.5 mA
